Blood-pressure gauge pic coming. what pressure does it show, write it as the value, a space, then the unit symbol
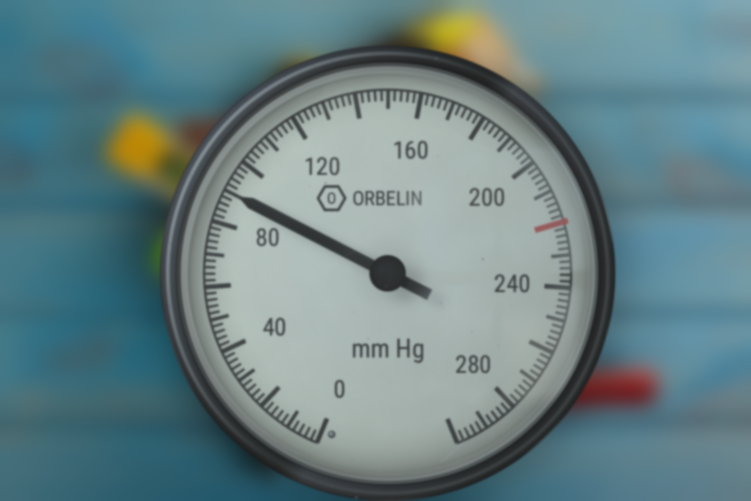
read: 90 mmHg
